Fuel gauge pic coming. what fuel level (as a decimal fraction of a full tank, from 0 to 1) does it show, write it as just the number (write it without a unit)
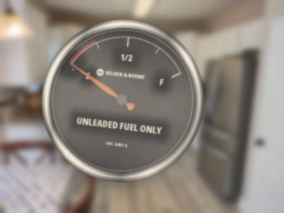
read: 0
